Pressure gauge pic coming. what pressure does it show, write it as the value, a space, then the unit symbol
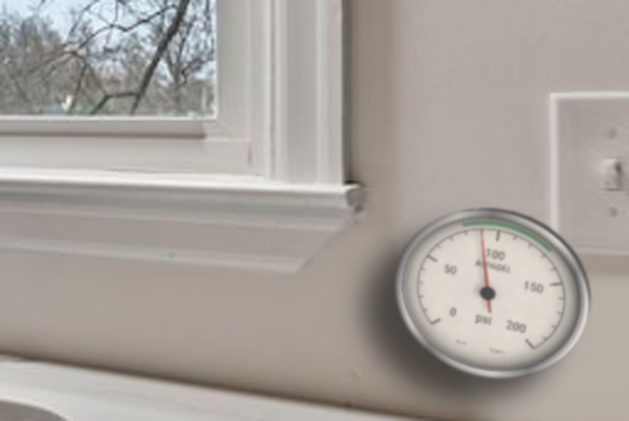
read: 90 psi
